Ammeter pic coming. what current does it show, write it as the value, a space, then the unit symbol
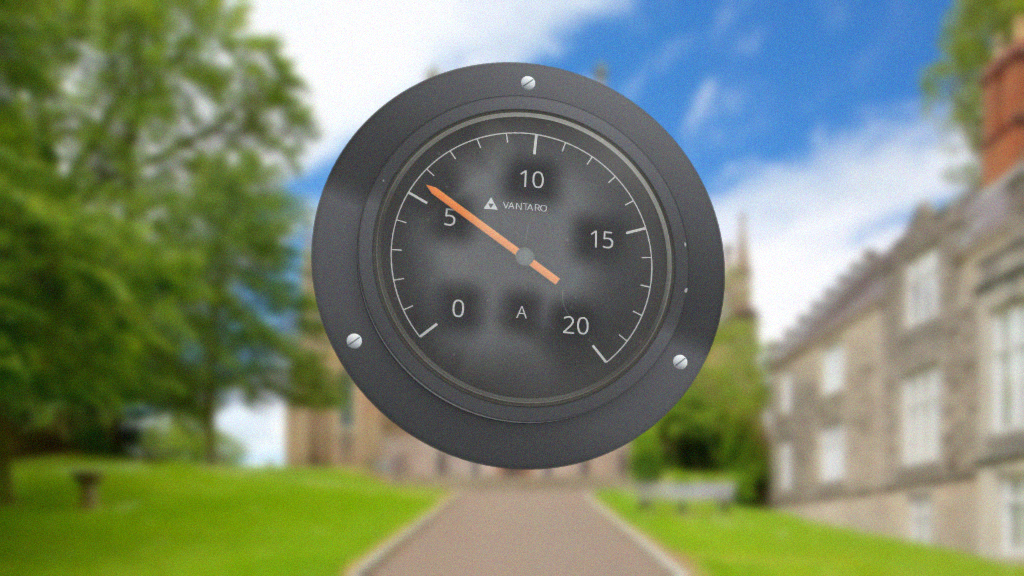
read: 5.5 A
